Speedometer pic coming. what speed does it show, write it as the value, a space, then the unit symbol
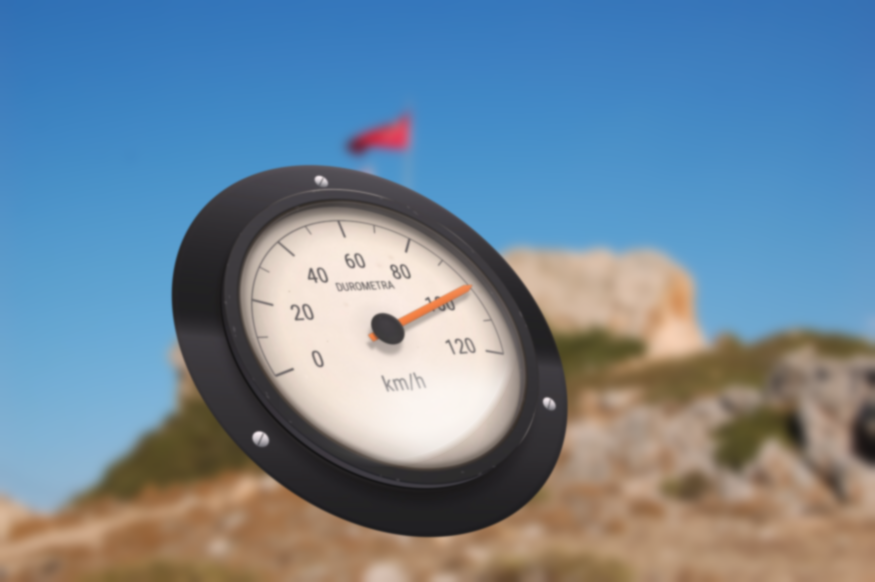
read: 100 km/h
